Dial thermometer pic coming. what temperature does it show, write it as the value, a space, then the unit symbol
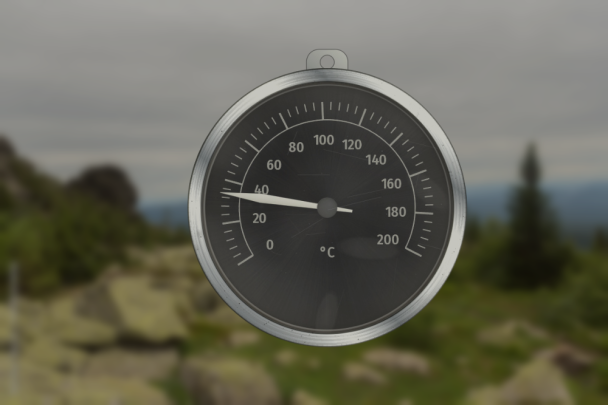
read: 34 °C
